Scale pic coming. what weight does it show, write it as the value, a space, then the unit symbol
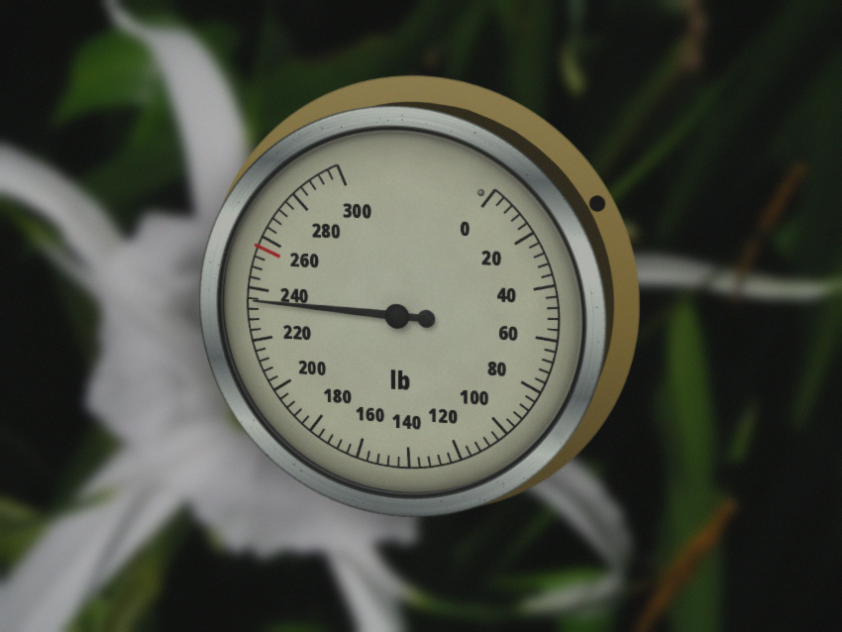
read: 236 lb
